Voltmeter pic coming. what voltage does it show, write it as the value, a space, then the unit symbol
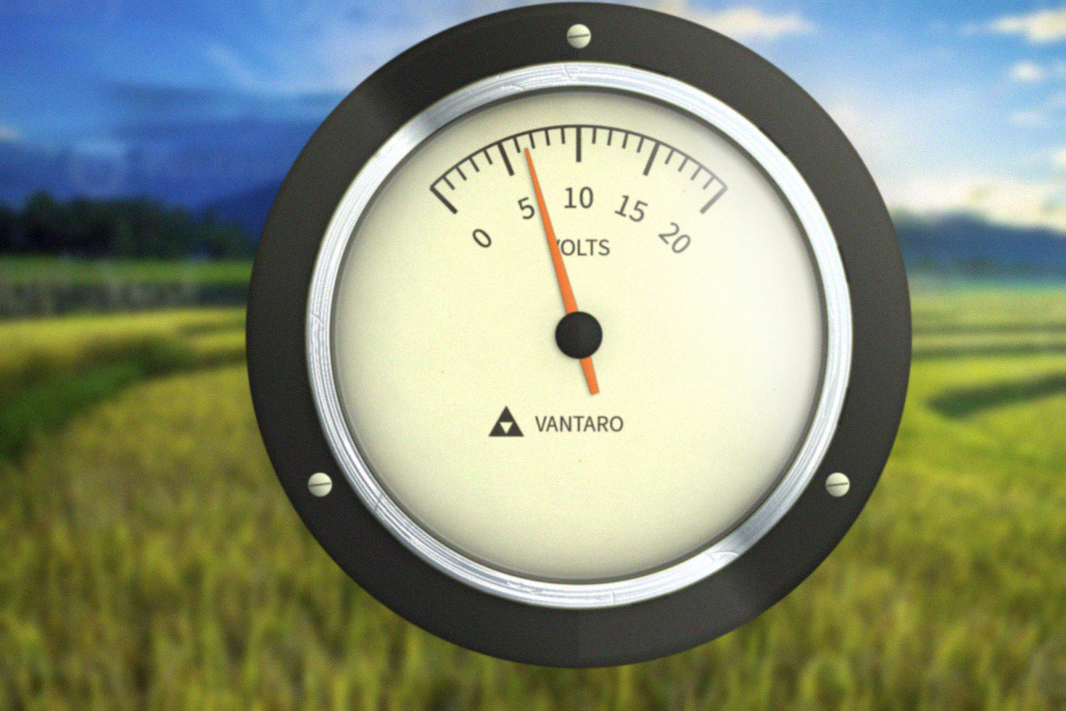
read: 6.5 V
